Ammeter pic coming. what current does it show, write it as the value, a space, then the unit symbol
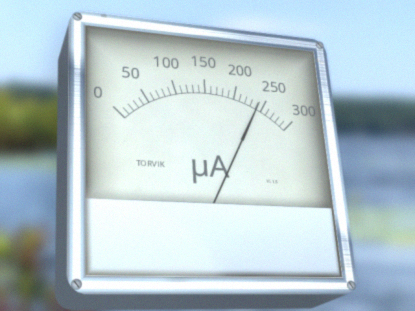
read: 240 µA
